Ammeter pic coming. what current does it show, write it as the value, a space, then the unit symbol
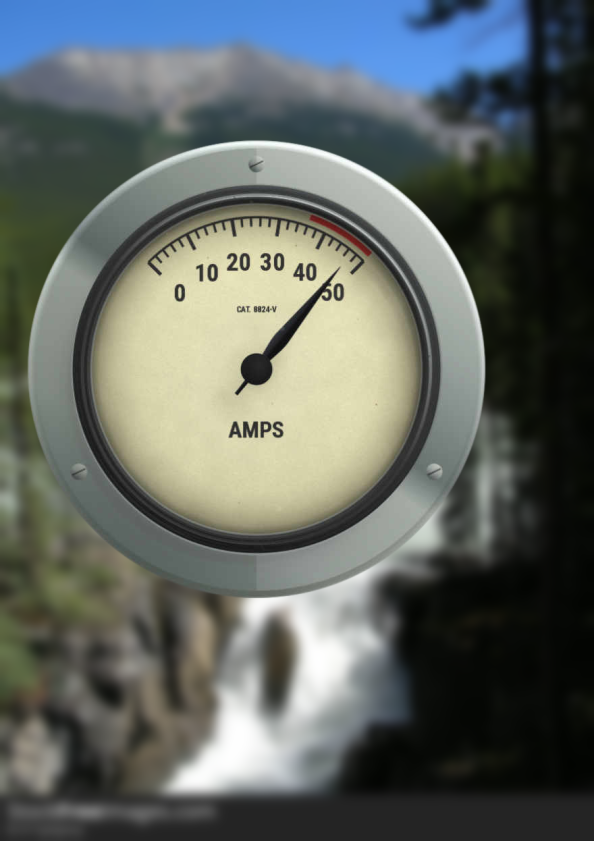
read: 47 A
